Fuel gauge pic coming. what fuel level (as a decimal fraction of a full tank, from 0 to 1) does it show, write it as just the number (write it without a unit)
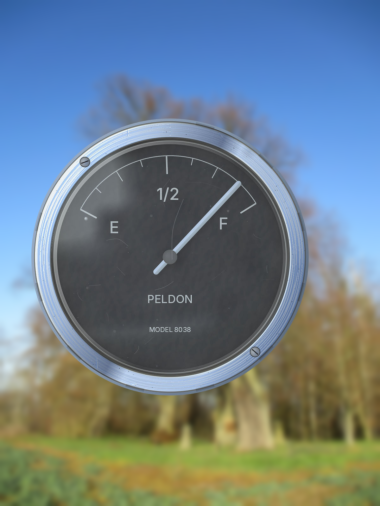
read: 0.875
